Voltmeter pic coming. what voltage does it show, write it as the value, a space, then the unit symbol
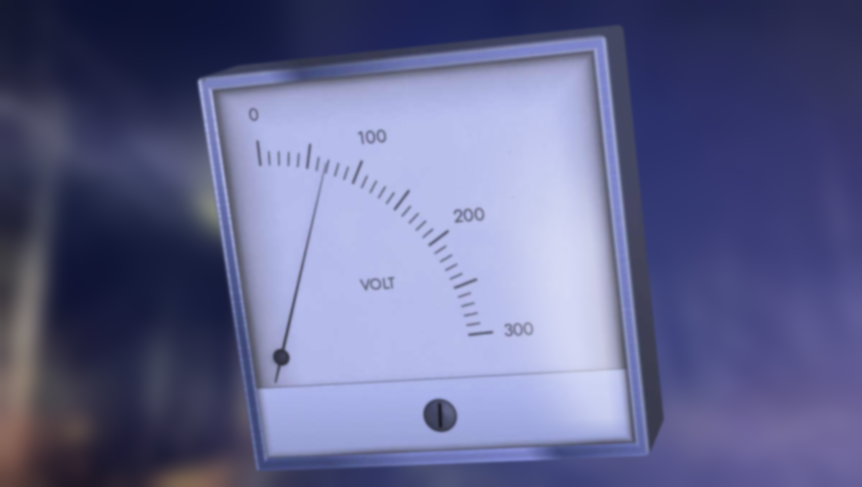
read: 70 V
